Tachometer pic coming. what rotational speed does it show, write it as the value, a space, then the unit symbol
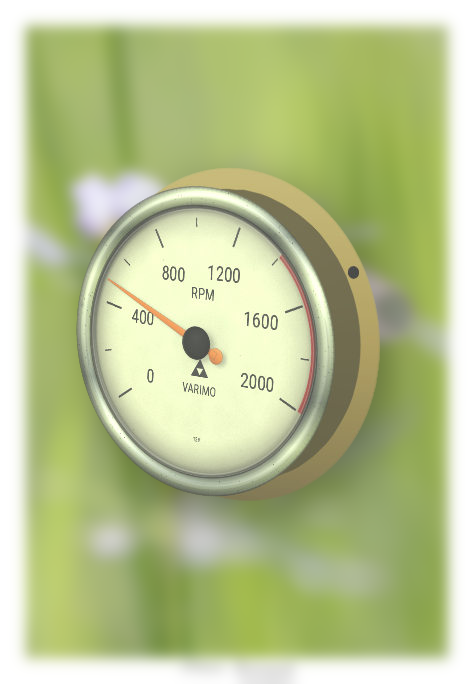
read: 500 rpm
